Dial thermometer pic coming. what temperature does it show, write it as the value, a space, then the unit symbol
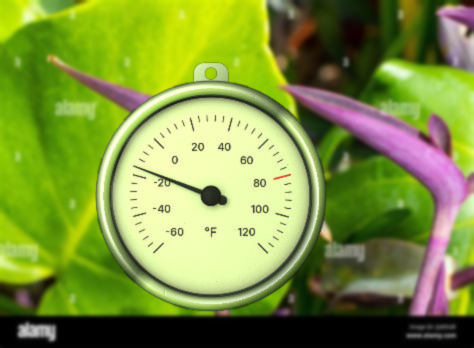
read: -16 °F
